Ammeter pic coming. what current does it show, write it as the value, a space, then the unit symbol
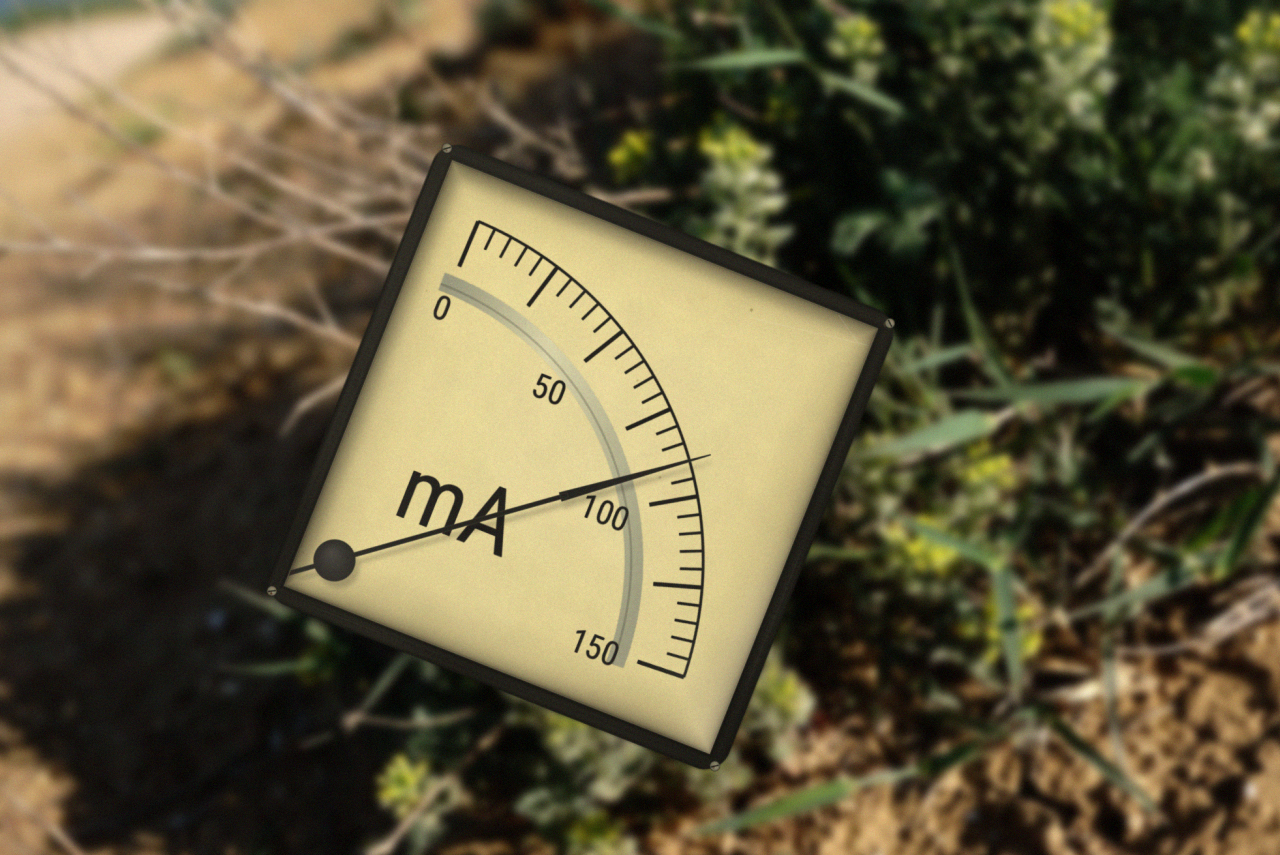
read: 90 mA
